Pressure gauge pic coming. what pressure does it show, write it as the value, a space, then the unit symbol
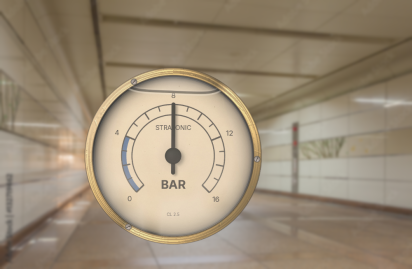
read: 8 bar
